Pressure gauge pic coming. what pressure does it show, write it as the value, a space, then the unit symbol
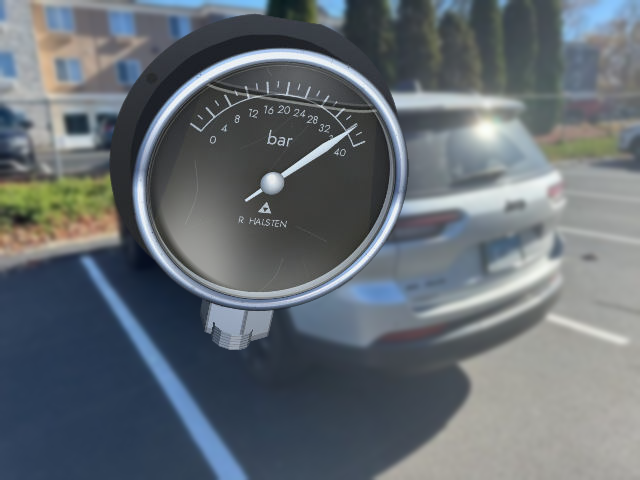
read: 36 bar
